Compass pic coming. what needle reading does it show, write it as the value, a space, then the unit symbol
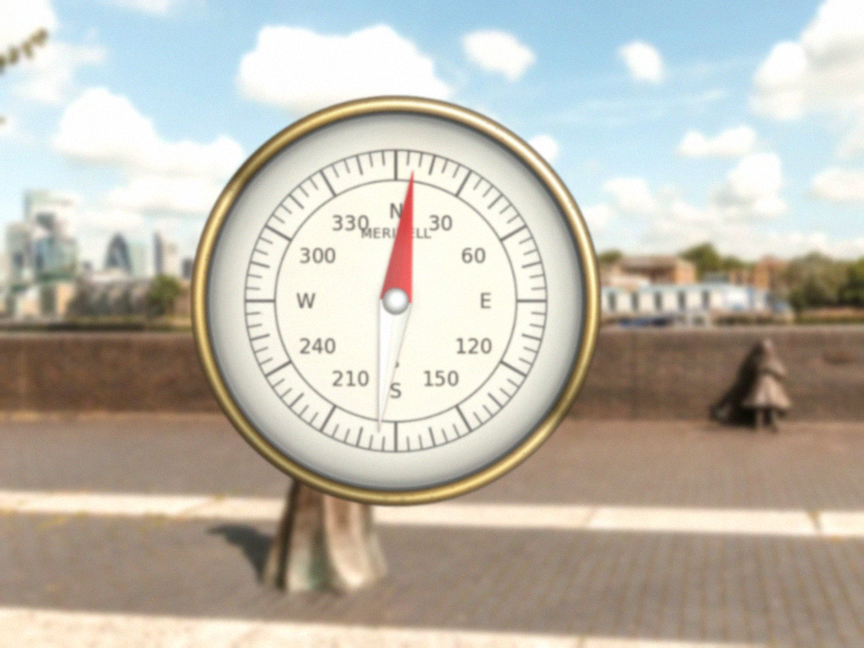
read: 7.5 °
